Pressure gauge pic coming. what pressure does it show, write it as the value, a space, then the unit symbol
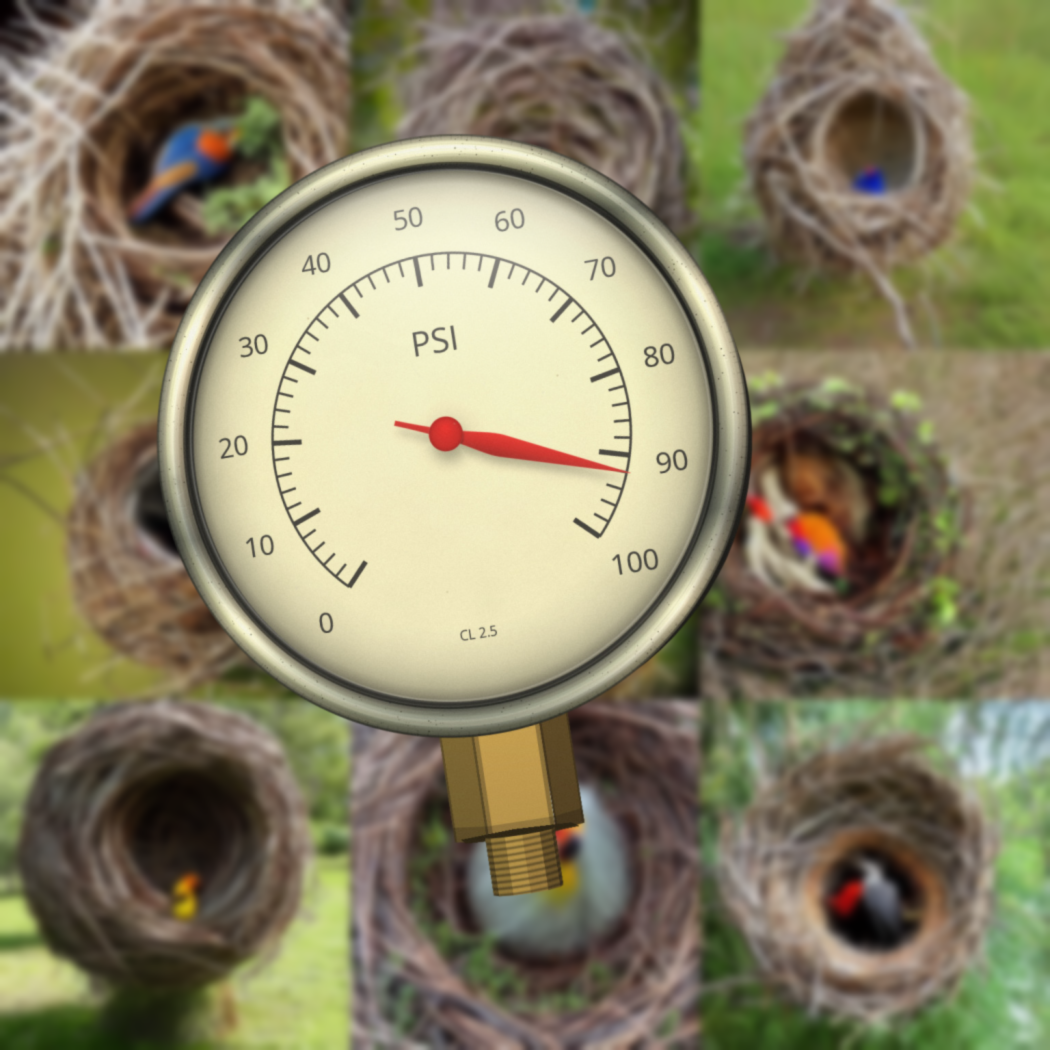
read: 92 psi
